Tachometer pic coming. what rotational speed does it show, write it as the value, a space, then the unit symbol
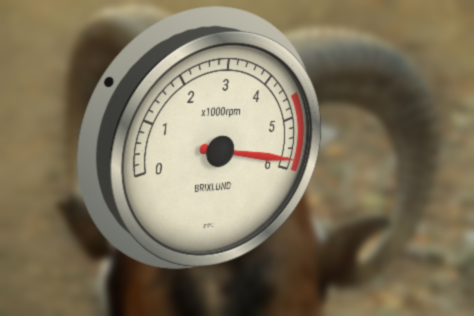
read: 5800 rpm
